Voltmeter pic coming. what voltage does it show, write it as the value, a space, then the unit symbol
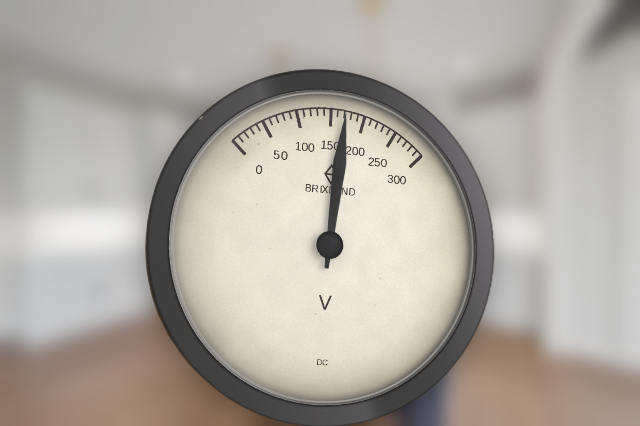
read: 170 V
